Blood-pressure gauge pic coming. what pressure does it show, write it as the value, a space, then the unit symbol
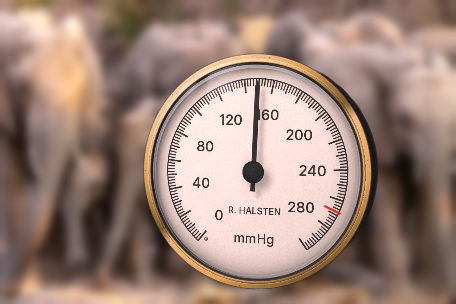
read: 150 mmHg
